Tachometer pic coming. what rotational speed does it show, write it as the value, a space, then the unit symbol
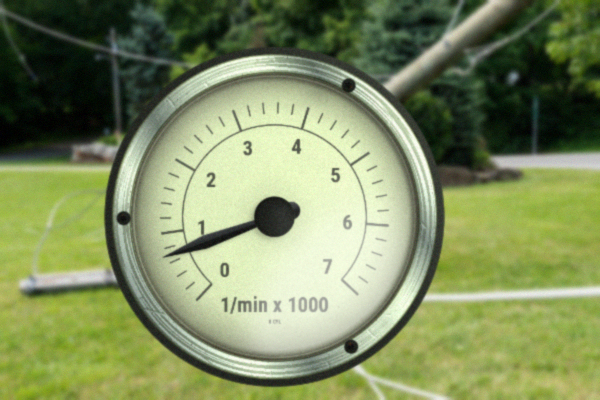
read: 700 rpm
